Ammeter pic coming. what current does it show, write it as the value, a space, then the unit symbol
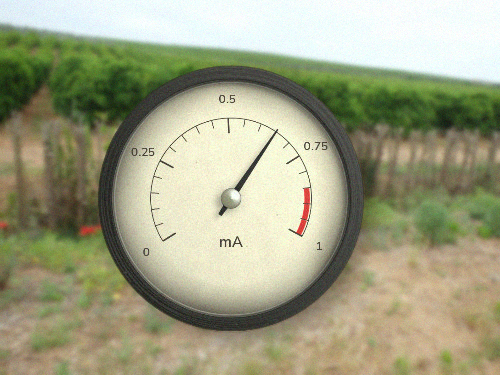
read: 0.65 mA
